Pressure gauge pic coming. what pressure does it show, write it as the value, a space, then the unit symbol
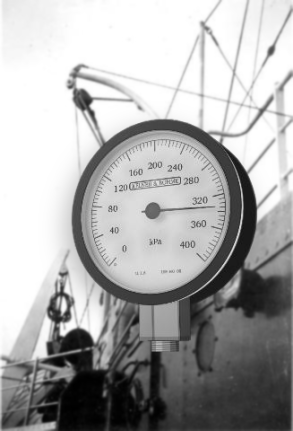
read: 335 kPa
